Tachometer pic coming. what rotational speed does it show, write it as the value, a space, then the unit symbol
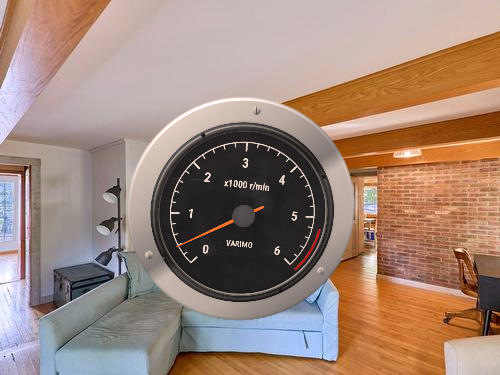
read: 400 rpm
